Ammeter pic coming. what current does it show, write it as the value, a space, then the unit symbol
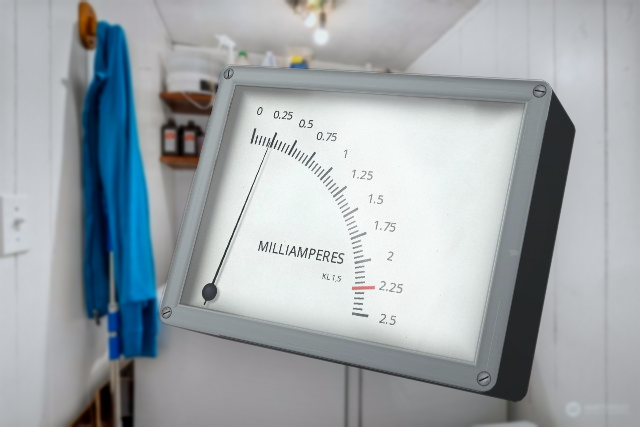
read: 0.25 mA
